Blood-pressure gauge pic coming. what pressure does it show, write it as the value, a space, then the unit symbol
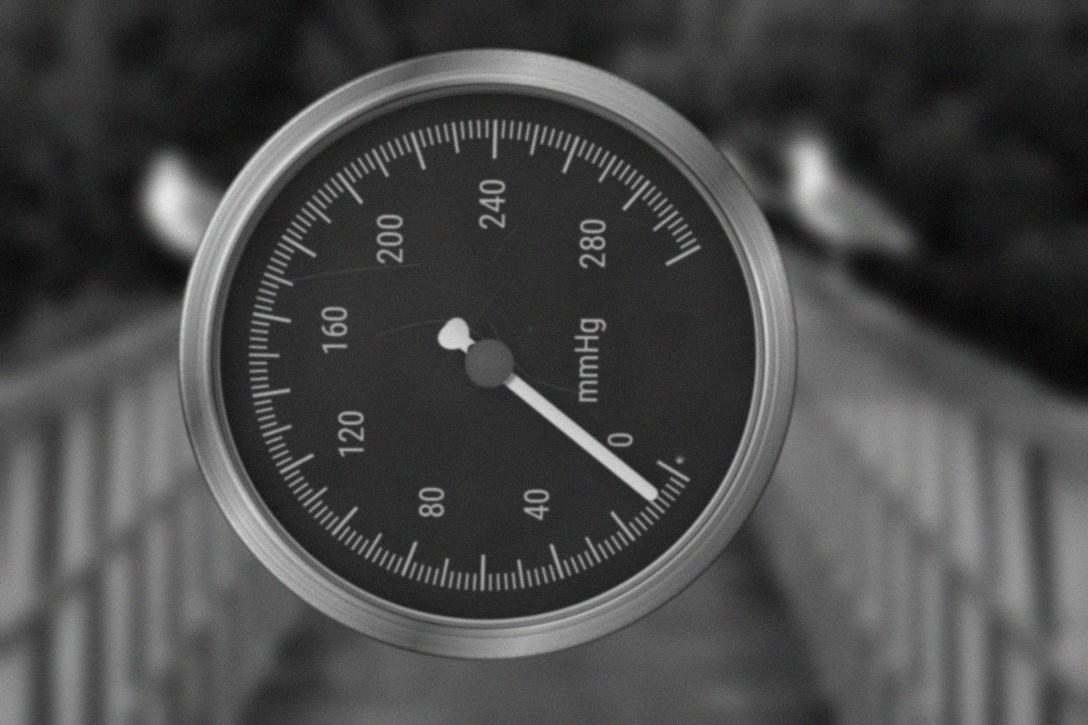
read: 8 mmHg
